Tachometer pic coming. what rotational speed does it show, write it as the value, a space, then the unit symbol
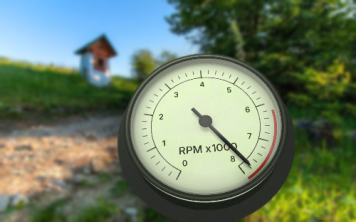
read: 7800 rpm
